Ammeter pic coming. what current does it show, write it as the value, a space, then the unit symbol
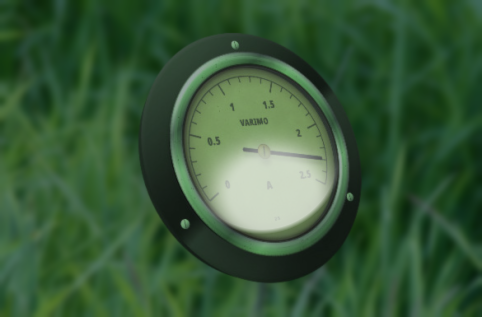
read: 2.3 A
